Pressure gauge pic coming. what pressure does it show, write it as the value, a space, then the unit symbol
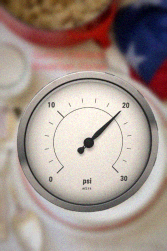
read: 20 psi
